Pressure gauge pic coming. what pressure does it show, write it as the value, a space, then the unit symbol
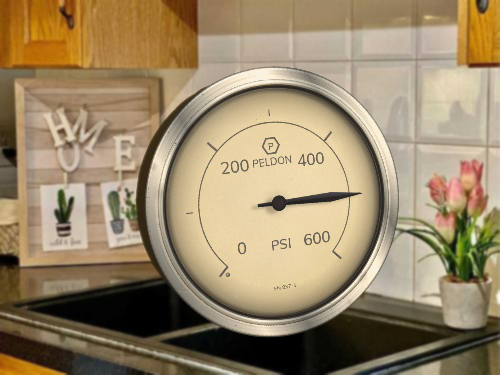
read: 500 psi
